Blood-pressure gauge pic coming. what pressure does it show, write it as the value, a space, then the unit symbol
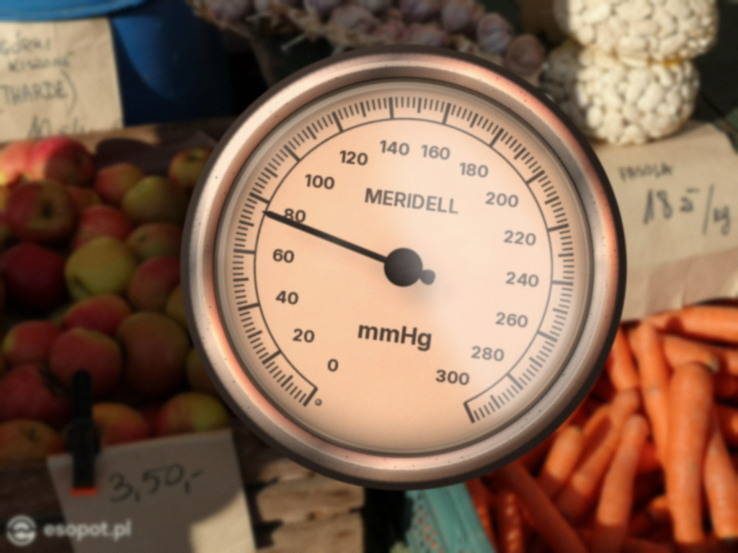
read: 76 mmHg
